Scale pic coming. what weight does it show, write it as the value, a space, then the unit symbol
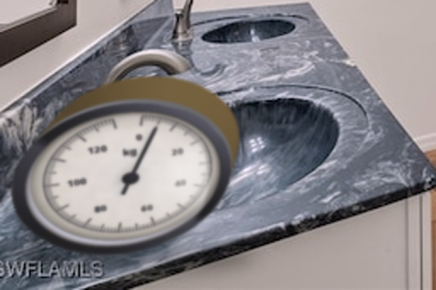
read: 5 kg
